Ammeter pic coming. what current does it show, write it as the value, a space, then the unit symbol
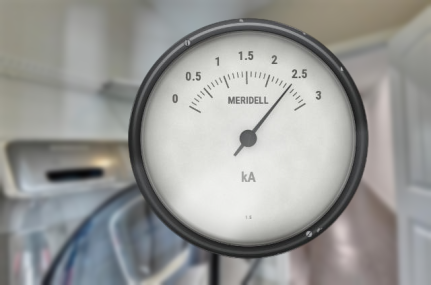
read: 2.5 kA
